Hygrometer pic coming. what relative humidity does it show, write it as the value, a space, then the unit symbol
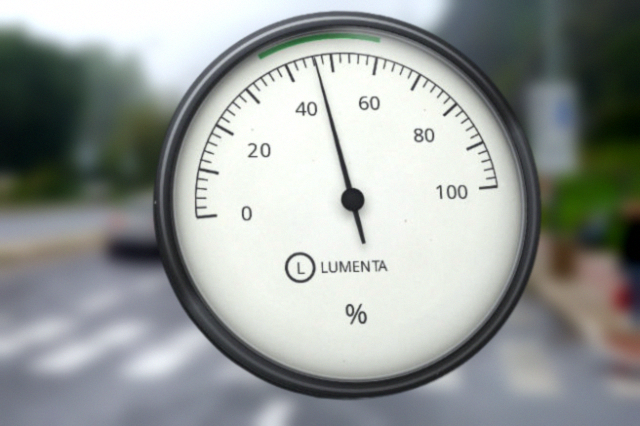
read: 46 %
